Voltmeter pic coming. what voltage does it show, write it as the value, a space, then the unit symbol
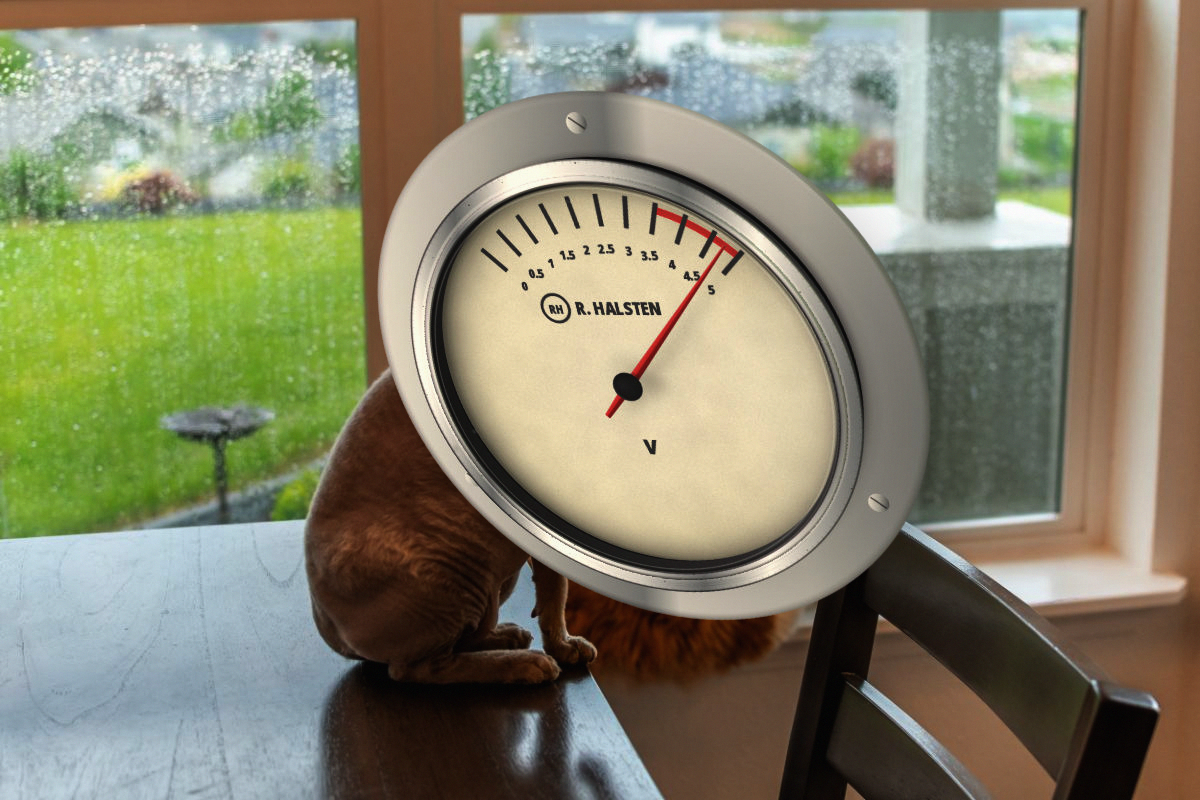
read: 4.75 V
